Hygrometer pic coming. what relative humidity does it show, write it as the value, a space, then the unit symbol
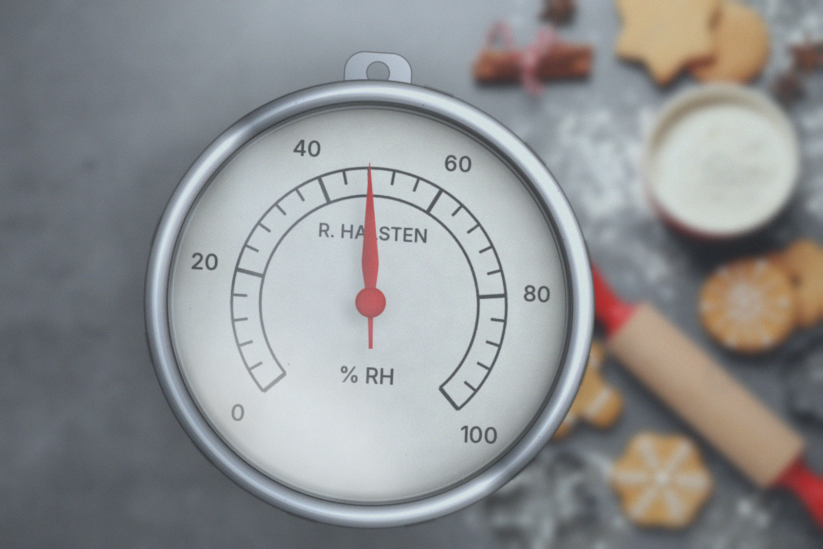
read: 48 %
